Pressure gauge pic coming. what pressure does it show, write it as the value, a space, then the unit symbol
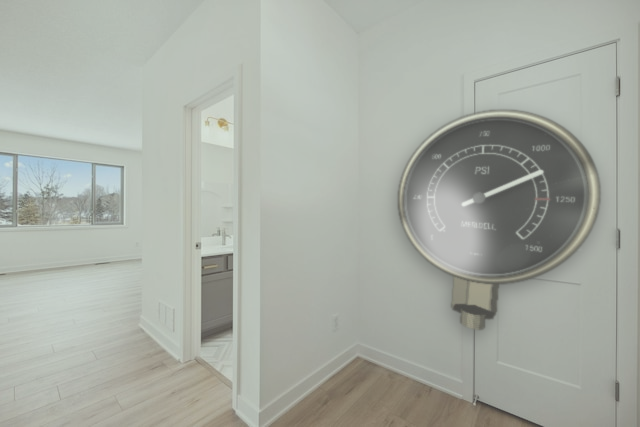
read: 1100 psi
